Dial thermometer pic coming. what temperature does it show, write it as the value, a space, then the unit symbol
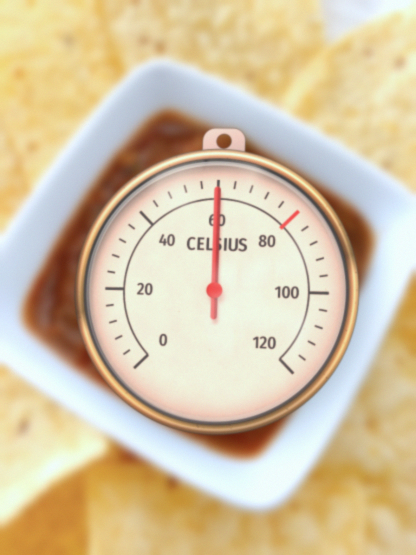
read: 60 °C
